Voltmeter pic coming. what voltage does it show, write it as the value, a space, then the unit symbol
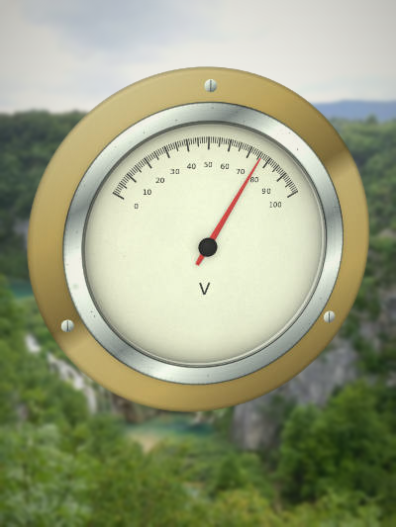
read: 75 V
